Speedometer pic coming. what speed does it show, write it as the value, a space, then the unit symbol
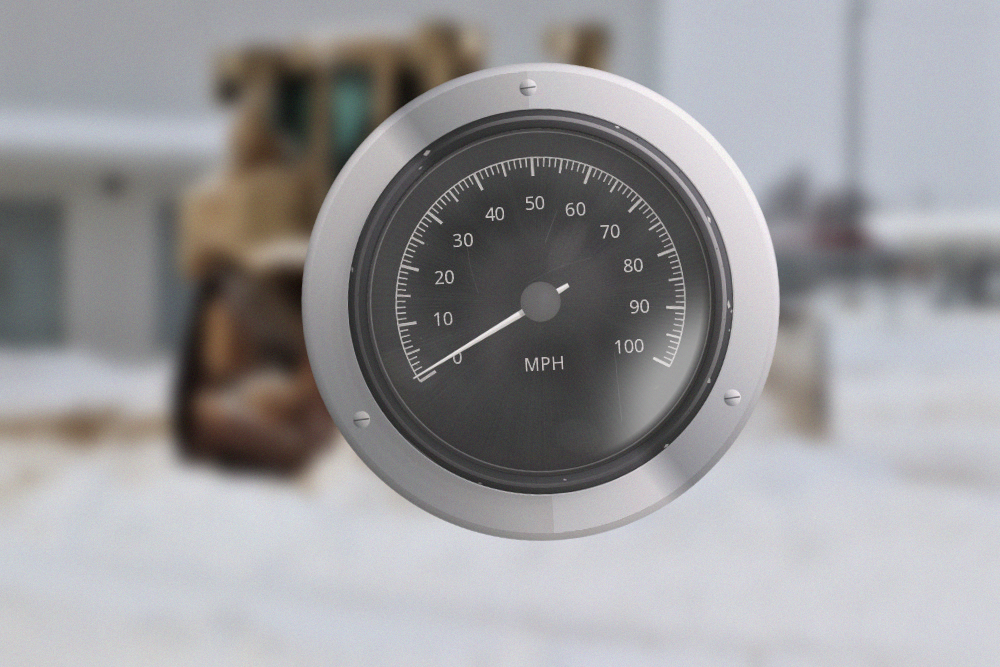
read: 1 mph
